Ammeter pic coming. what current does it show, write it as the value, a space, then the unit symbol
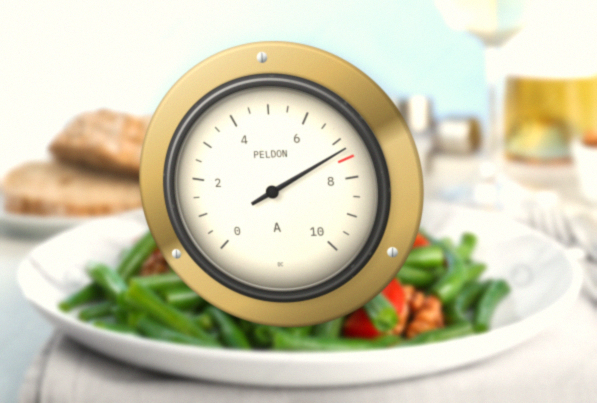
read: 7.25 A
